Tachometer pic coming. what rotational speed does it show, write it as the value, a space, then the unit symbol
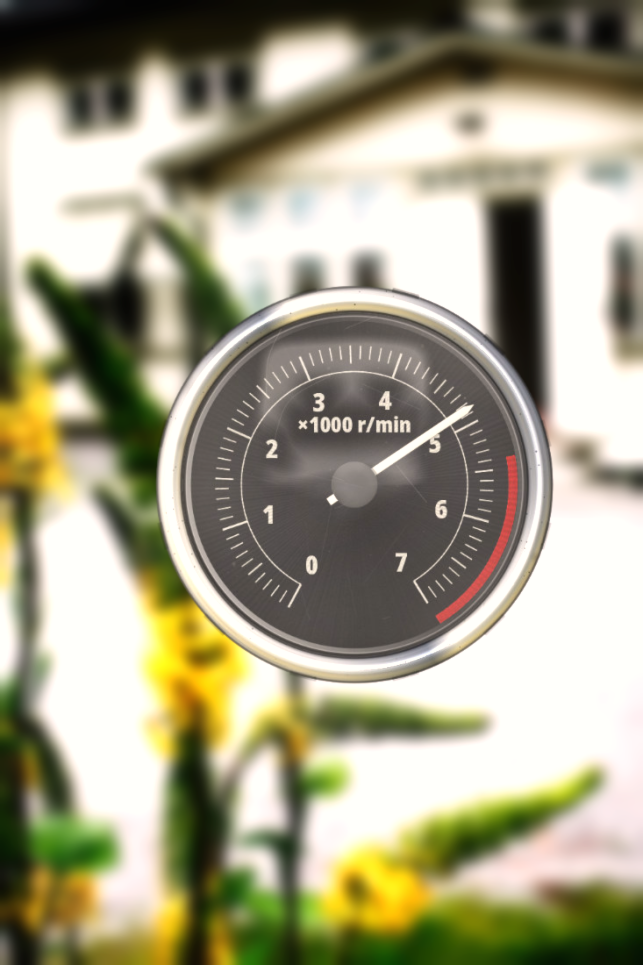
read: 4850 rpm
